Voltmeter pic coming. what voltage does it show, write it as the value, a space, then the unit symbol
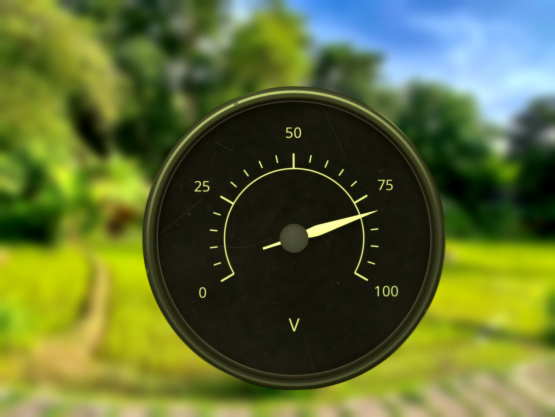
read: 80 V
